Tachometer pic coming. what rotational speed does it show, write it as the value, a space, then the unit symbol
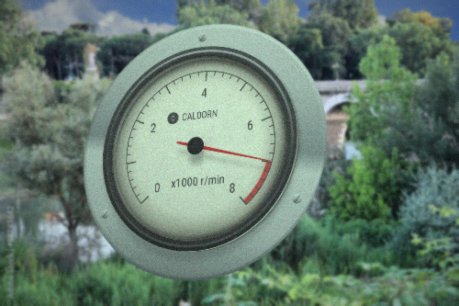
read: 7000 rpm
